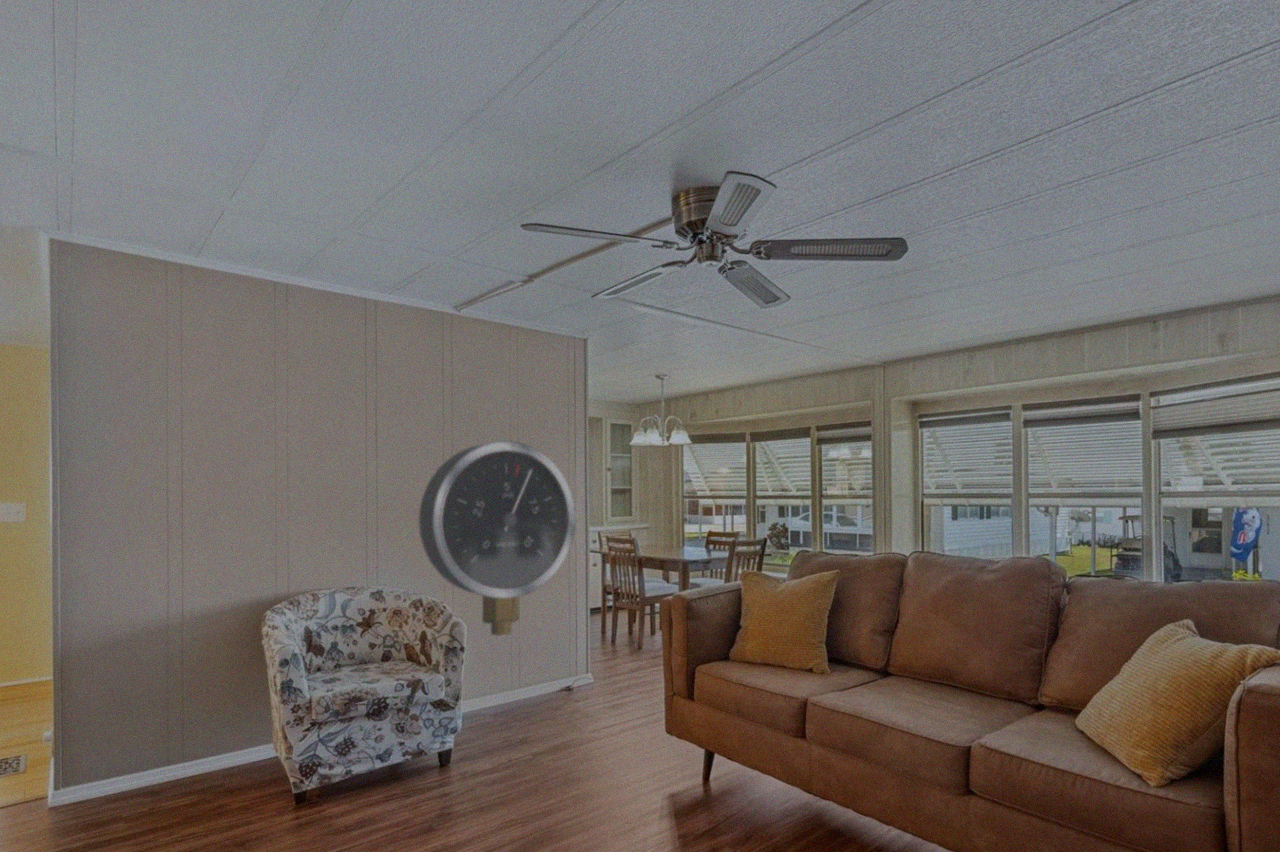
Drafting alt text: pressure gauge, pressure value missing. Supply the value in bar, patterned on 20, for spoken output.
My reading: 6
